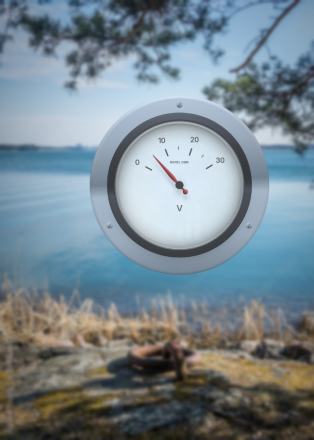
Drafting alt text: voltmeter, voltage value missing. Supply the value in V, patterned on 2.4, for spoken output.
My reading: 5
